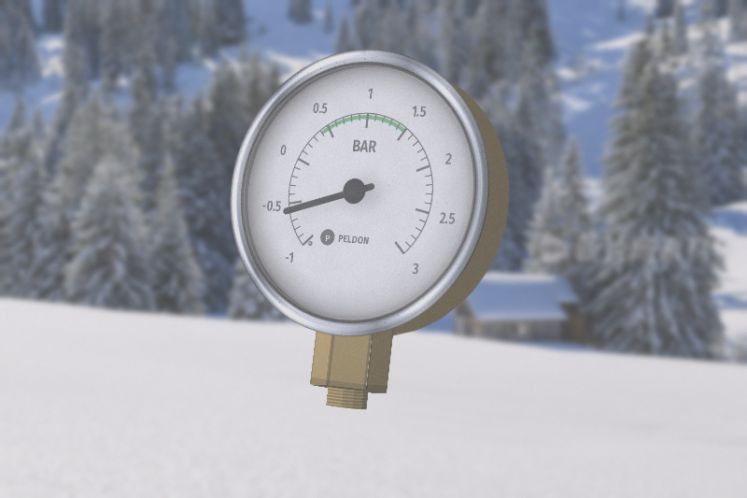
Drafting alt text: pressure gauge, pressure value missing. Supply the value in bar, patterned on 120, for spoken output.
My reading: -0.6
